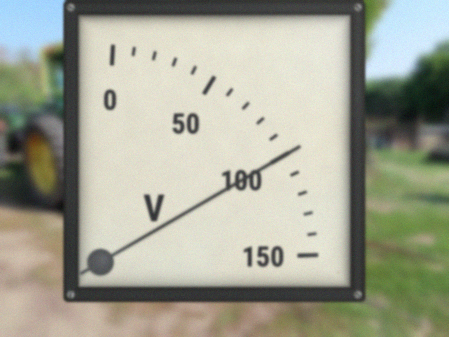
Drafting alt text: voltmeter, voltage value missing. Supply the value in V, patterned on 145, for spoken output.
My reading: 100
